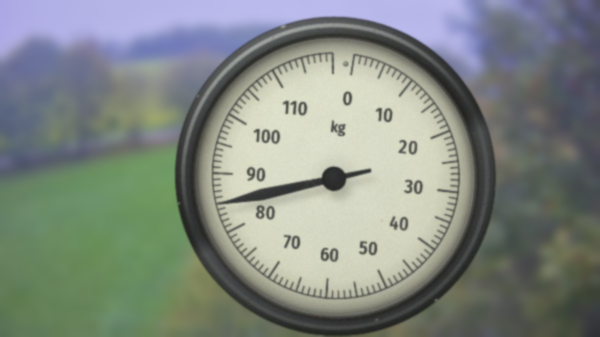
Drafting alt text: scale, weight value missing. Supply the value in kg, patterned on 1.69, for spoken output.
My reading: 85
